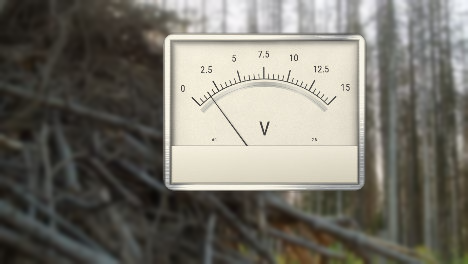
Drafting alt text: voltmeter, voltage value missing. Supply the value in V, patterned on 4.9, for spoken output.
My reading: 1.5
